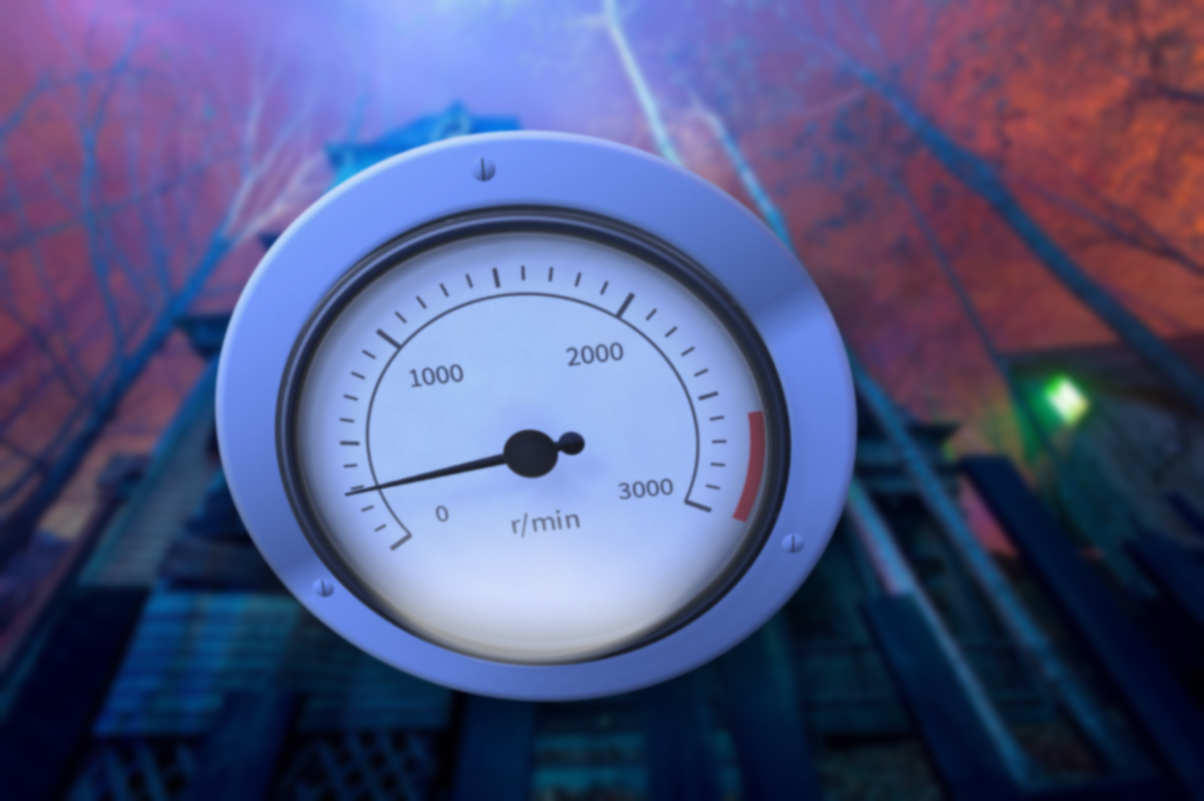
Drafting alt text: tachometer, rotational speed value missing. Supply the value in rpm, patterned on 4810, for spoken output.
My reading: 300
